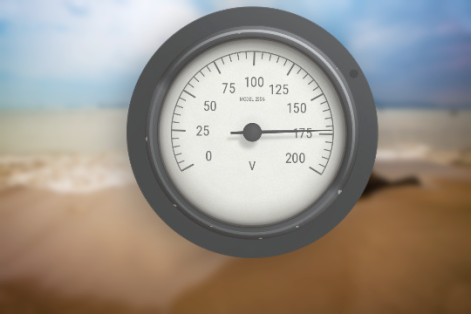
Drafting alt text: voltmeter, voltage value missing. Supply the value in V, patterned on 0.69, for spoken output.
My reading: 172.5
